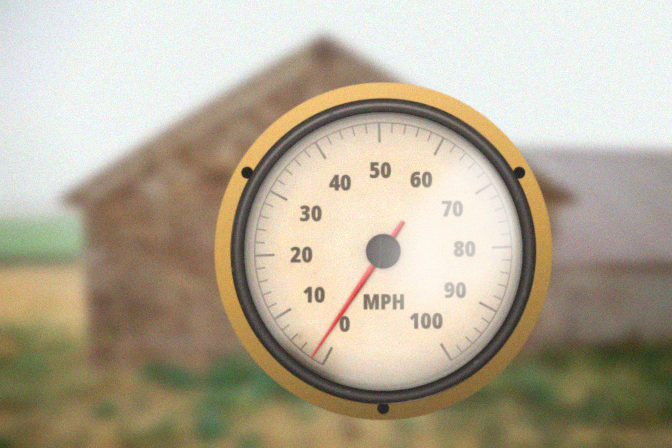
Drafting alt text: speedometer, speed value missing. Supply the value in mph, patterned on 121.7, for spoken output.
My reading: 2
